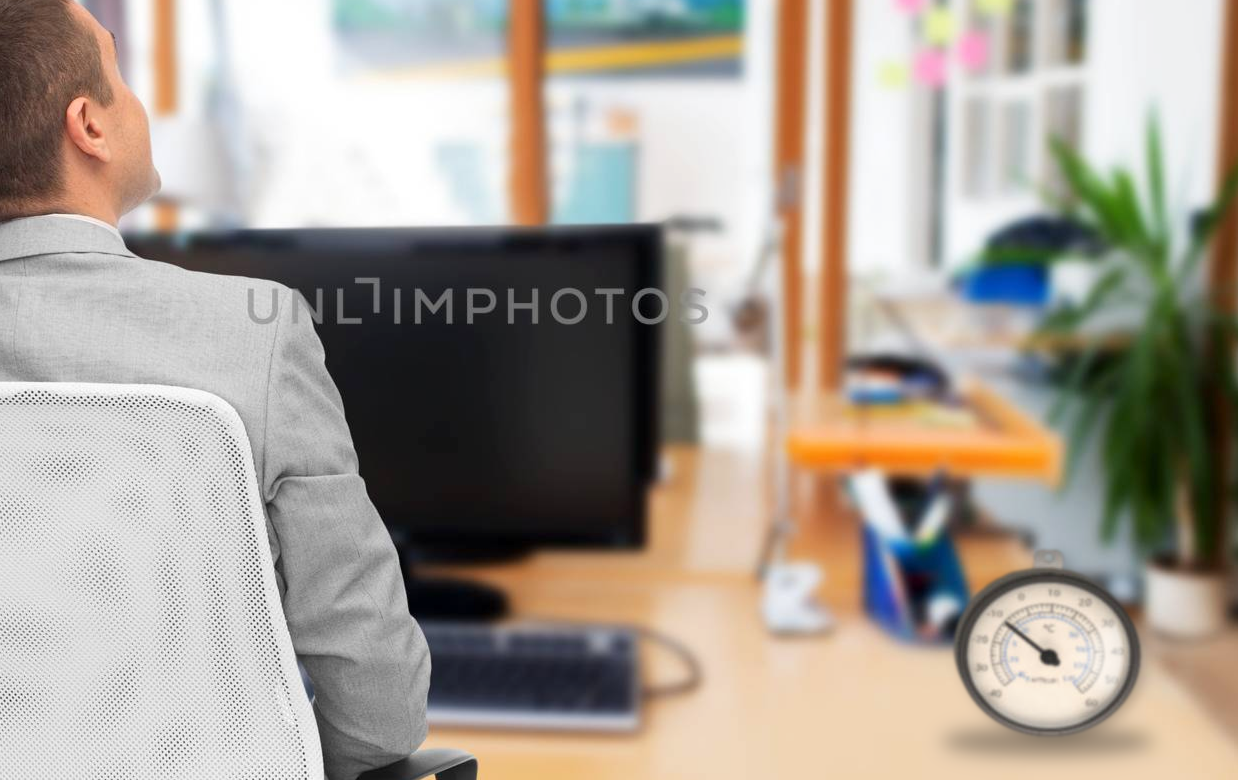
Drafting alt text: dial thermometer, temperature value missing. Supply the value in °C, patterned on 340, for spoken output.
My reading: -10
